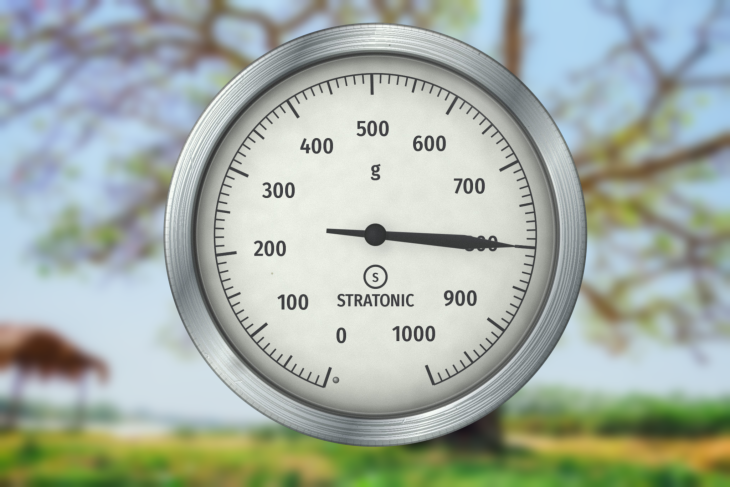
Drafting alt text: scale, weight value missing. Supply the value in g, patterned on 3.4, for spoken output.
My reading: 800
